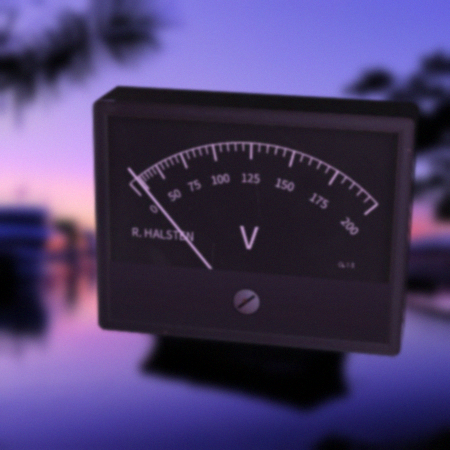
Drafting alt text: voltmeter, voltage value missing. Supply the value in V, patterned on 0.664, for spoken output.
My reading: 25
